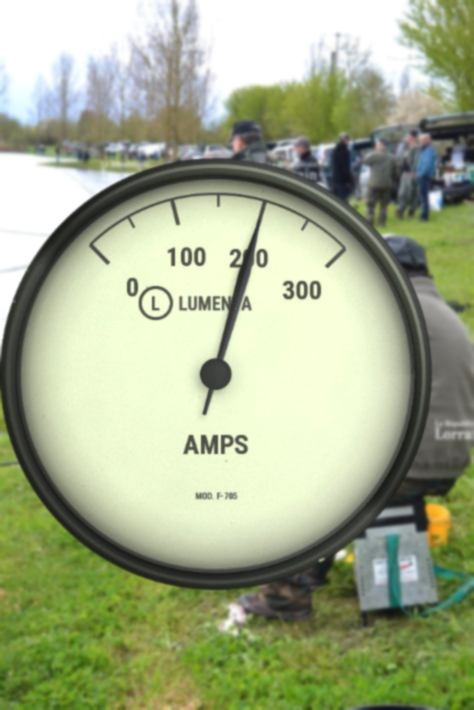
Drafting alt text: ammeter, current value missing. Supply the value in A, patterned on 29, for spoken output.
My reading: 200
